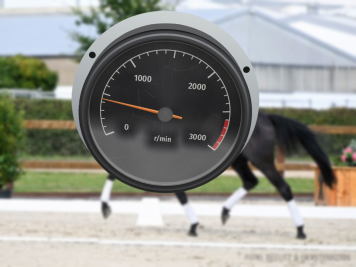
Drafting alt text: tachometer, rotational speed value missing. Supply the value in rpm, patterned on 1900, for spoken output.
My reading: 450
